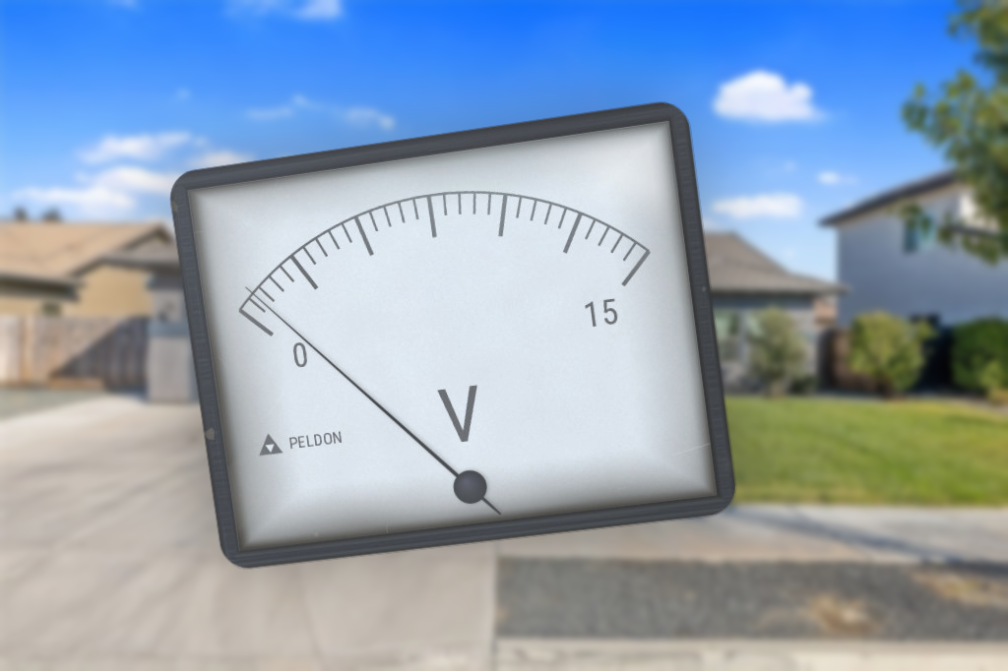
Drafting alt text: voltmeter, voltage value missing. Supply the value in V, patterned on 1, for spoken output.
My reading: 0.75
